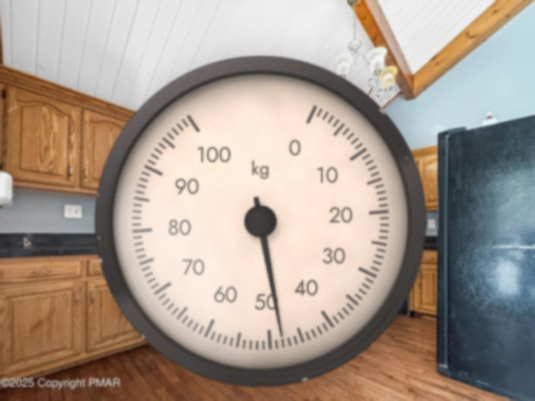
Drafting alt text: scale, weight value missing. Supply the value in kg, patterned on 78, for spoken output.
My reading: 48
